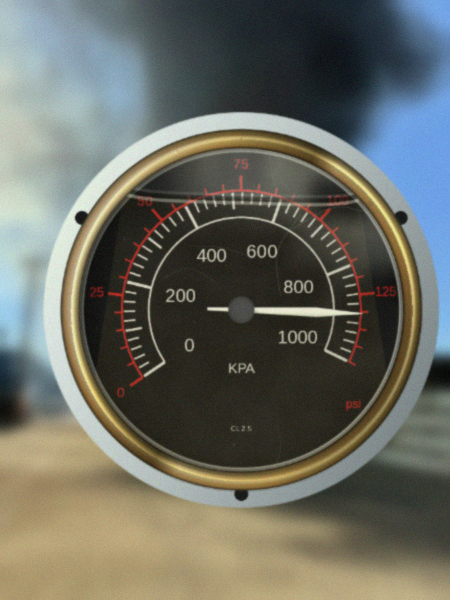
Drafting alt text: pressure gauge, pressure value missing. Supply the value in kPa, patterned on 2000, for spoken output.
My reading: 900
